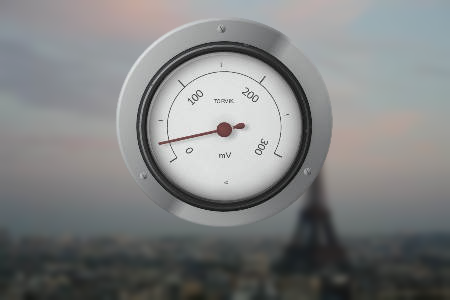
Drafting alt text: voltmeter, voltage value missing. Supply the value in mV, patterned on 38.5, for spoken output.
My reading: 25
